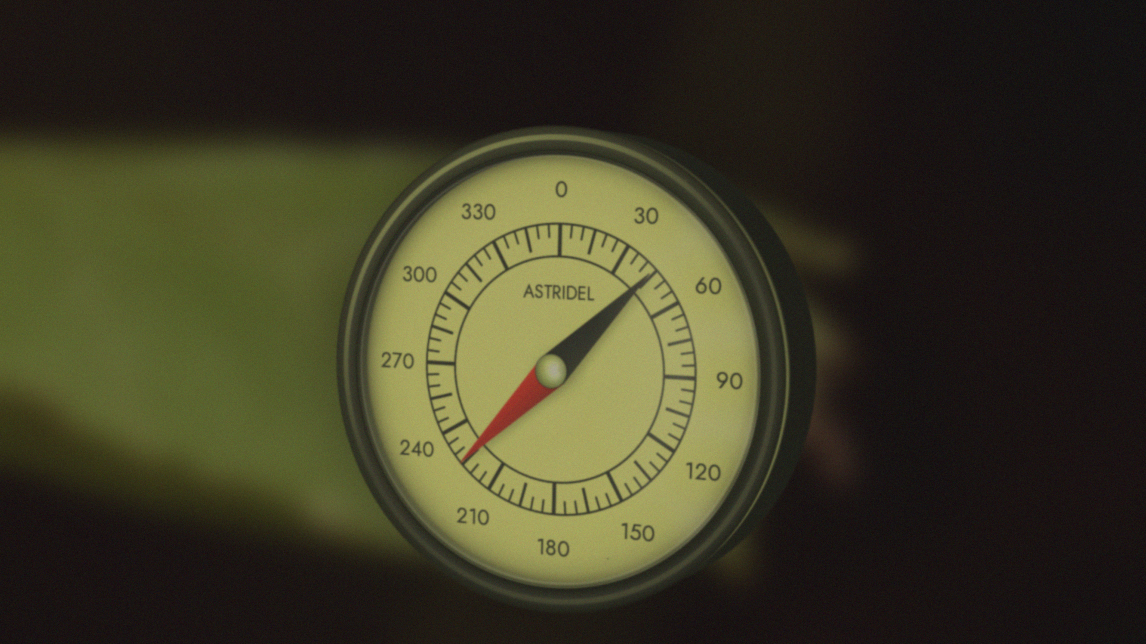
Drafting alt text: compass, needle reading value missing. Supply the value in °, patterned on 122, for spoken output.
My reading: 225
